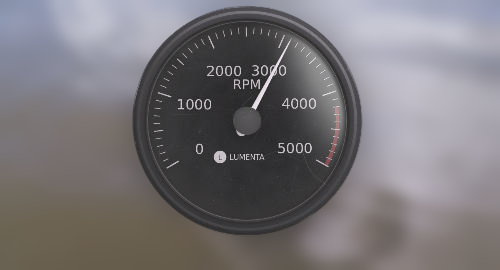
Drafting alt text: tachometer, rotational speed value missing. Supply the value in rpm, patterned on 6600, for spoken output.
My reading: 3100
